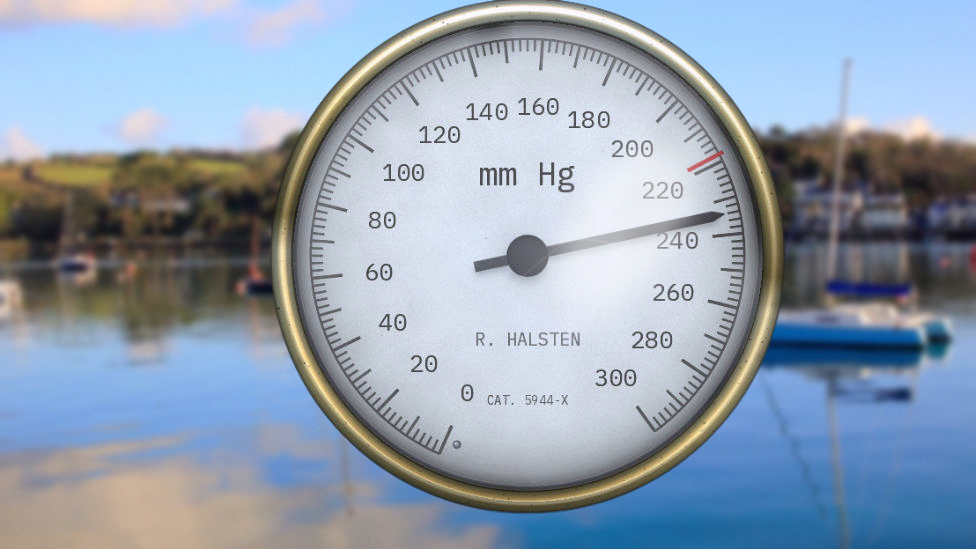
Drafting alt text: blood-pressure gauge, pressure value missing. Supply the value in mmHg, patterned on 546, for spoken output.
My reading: 234
